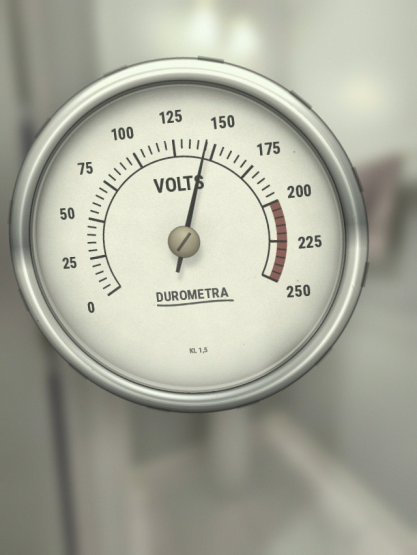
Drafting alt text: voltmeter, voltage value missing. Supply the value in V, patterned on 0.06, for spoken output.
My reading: 145
